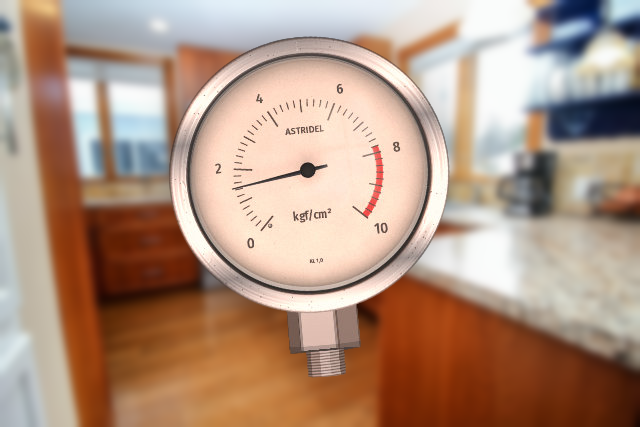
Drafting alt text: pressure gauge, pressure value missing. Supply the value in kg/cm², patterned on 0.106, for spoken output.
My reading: 1.4
